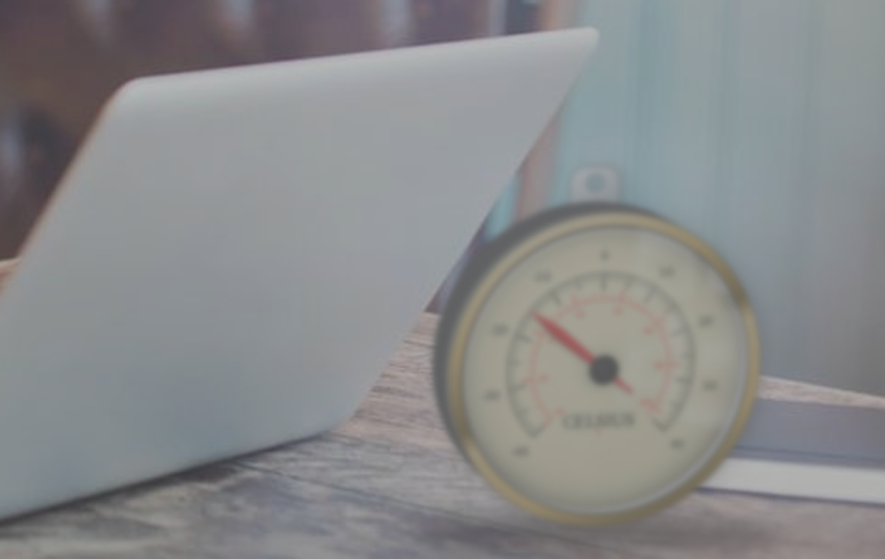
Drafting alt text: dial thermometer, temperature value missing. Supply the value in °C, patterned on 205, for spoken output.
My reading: -15
